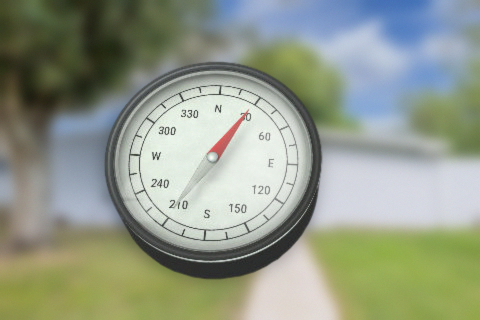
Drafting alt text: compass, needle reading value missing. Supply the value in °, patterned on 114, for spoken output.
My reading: 30
